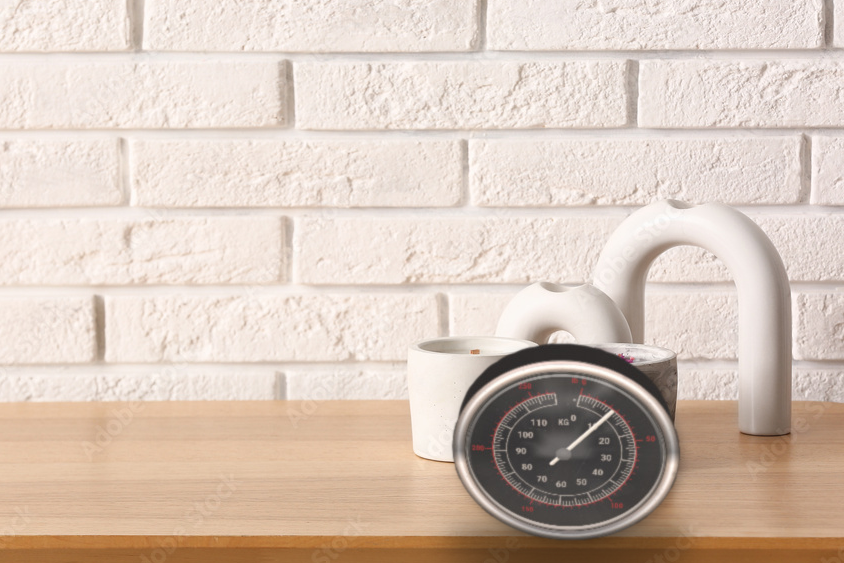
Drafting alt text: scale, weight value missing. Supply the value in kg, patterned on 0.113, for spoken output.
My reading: 10
